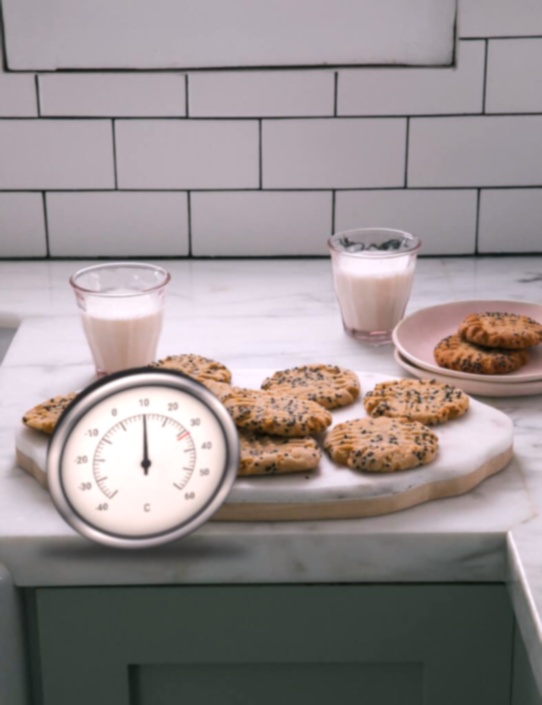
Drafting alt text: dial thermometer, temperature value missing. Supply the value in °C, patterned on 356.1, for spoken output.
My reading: 10
